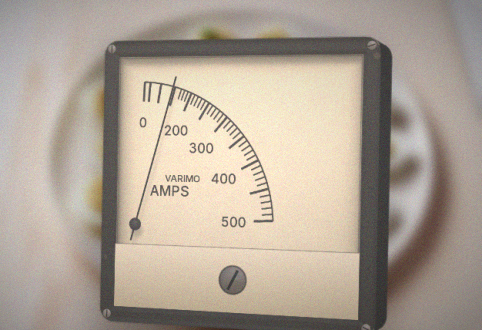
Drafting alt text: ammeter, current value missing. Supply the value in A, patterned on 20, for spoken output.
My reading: 150
